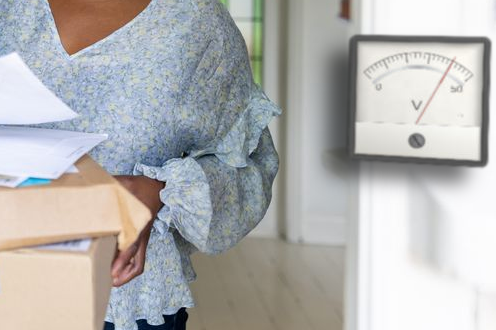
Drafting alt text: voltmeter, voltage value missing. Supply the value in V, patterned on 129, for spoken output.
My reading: 40
